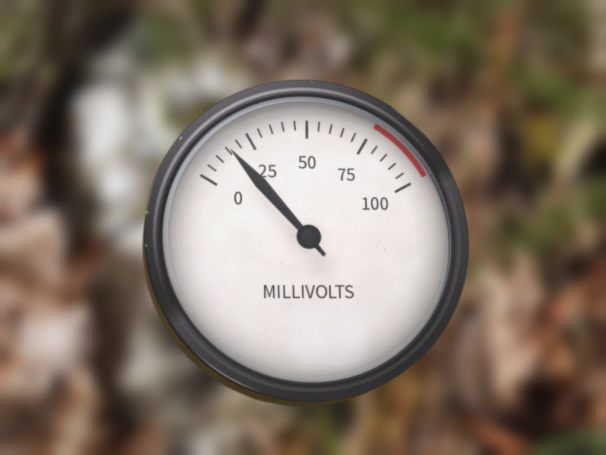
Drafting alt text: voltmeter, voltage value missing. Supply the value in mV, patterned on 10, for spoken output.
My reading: 15
